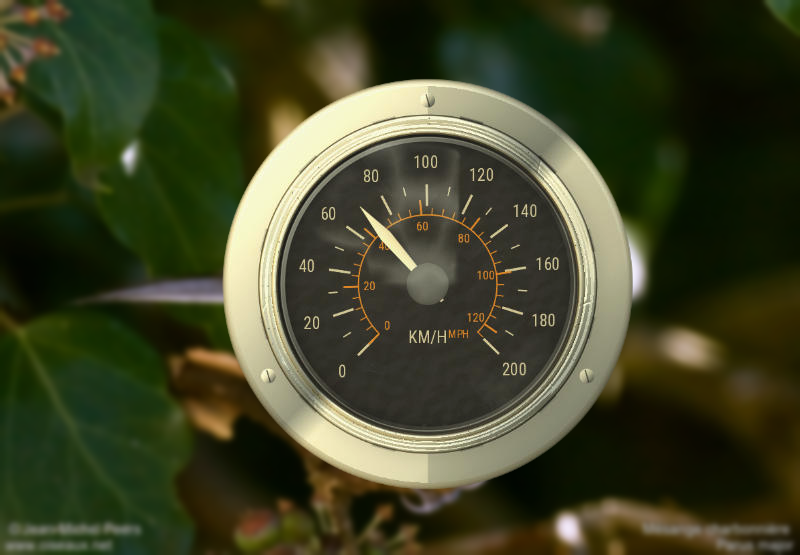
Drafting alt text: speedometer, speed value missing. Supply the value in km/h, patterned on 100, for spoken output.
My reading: 70
